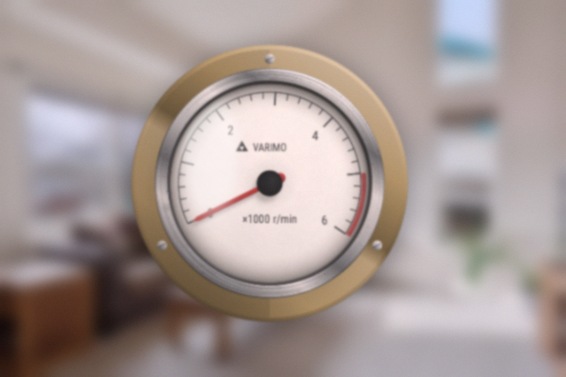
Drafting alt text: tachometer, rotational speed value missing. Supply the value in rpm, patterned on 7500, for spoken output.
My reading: 0
